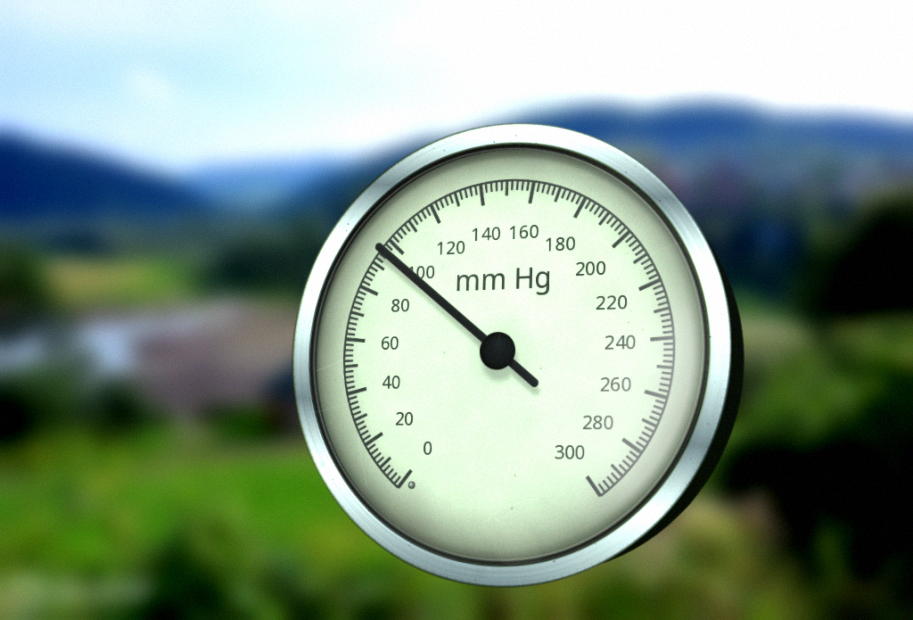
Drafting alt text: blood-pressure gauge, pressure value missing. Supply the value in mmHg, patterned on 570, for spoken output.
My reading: 96
